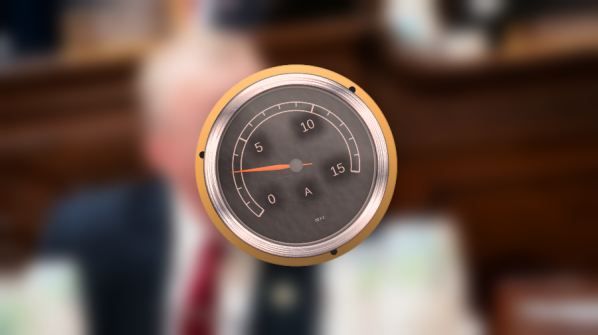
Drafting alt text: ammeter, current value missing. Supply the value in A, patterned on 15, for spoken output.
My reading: 3
